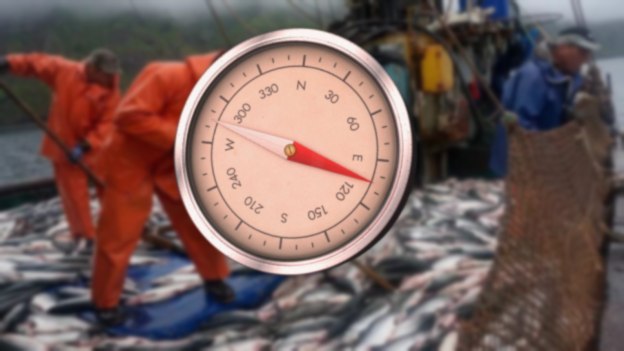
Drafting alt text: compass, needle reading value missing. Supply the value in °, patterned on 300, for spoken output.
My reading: 105
